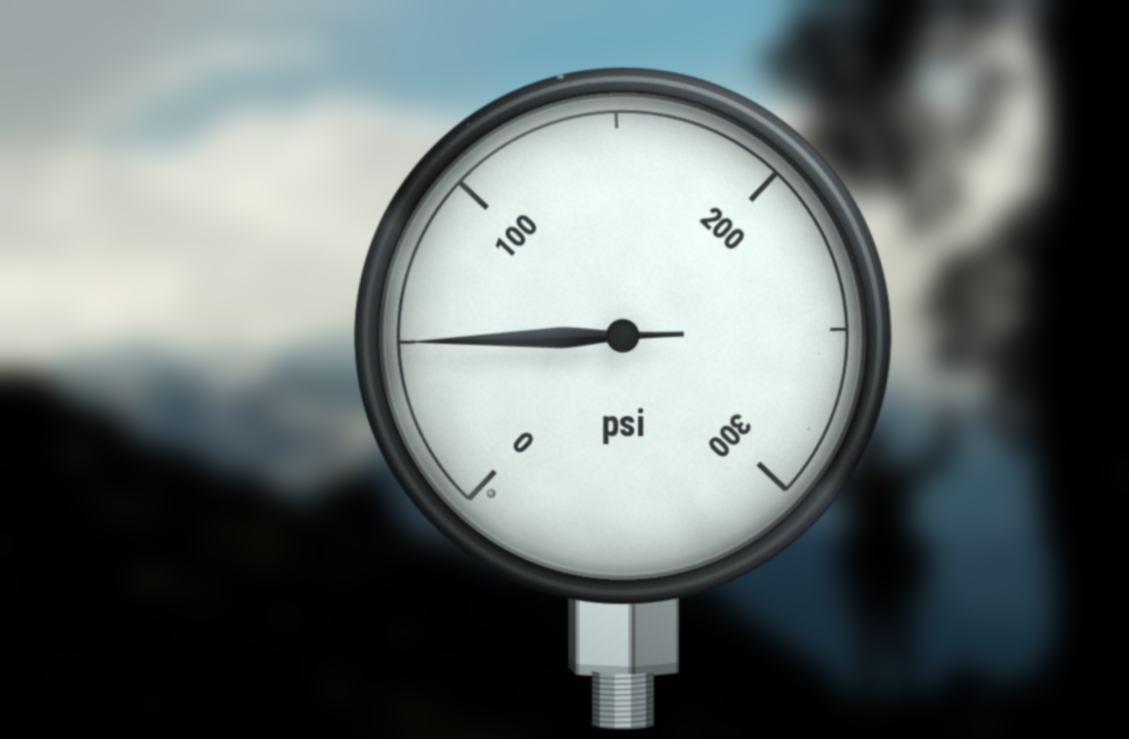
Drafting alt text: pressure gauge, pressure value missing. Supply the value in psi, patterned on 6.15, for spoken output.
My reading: 50
